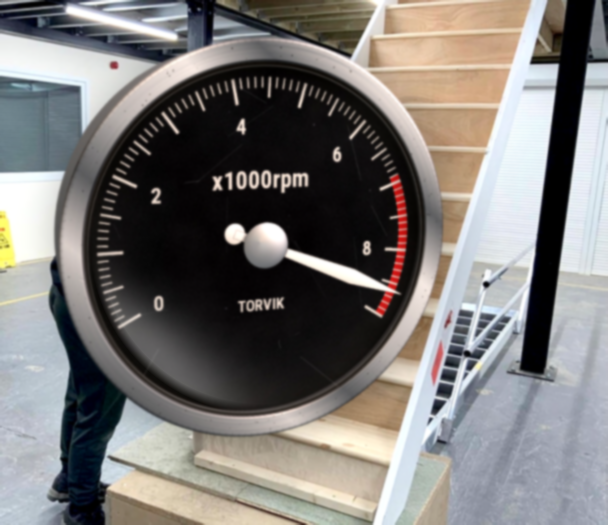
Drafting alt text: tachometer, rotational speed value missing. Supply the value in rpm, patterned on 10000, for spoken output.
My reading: 8600
